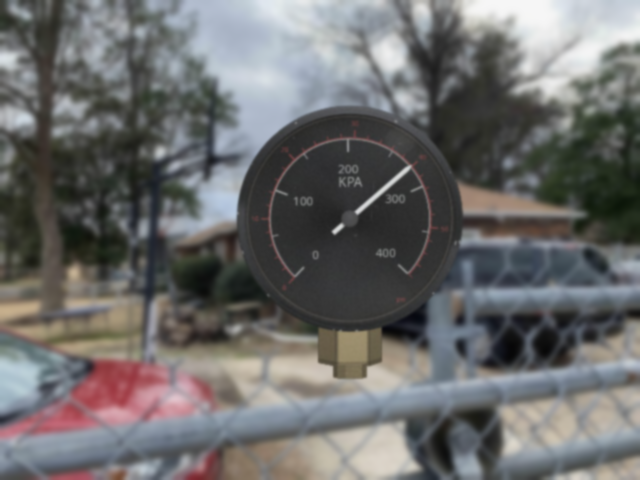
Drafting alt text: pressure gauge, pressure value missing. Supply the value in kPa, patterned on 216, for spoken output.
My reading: 275
